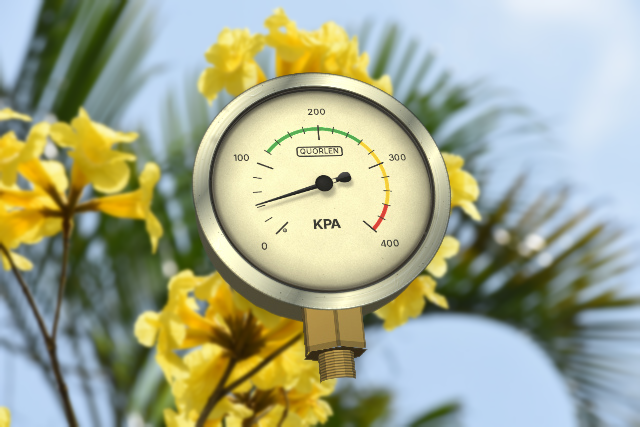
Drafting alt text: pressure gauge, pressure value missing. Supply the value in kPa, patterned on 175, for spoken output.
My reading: 40
